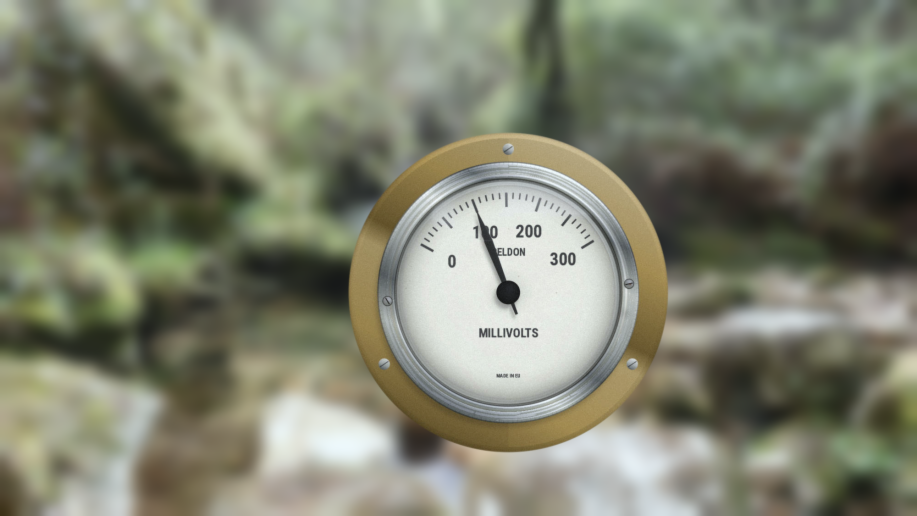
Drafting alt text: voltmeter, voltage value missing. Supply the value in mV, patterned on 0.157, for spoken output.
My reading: 100
